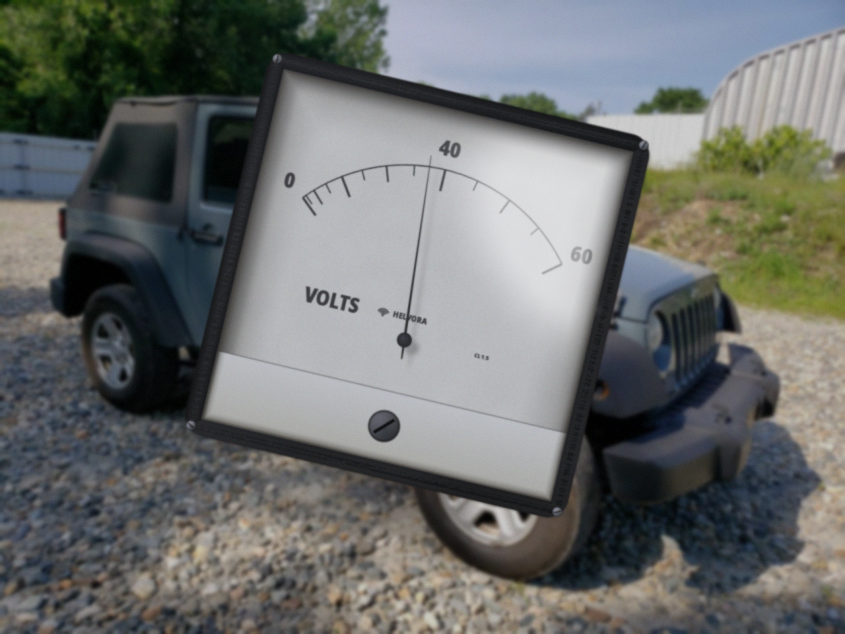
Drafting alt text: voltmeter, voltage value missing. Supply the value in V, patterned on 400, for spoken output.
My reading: 37.5
